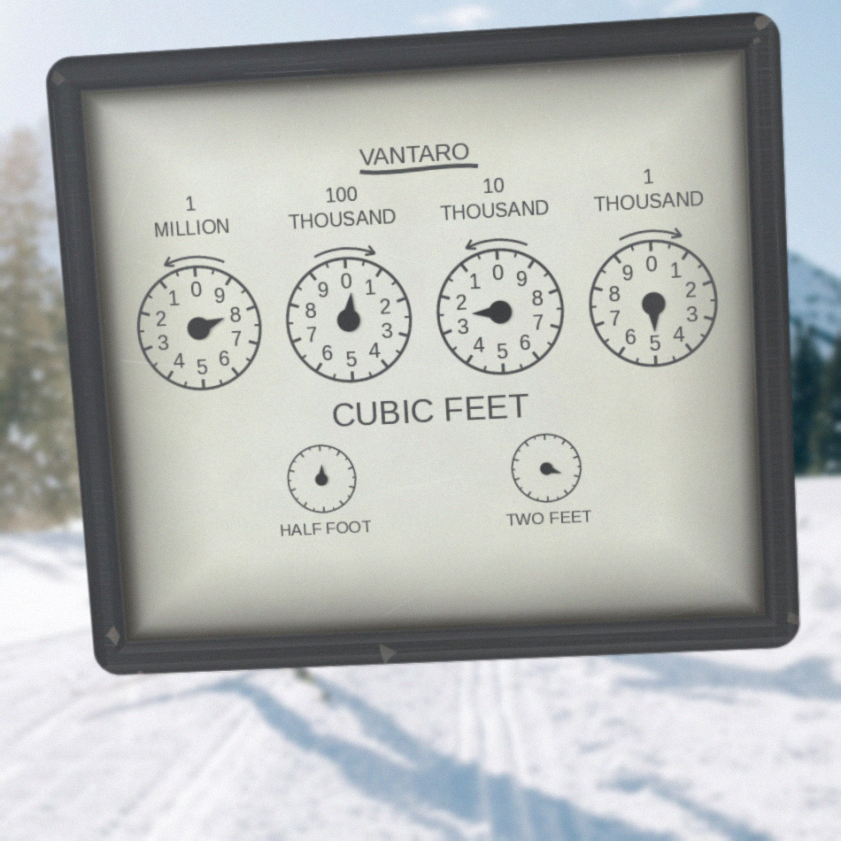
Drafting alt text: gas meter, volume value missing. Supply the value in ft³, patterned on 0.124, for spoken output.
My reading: 802500
